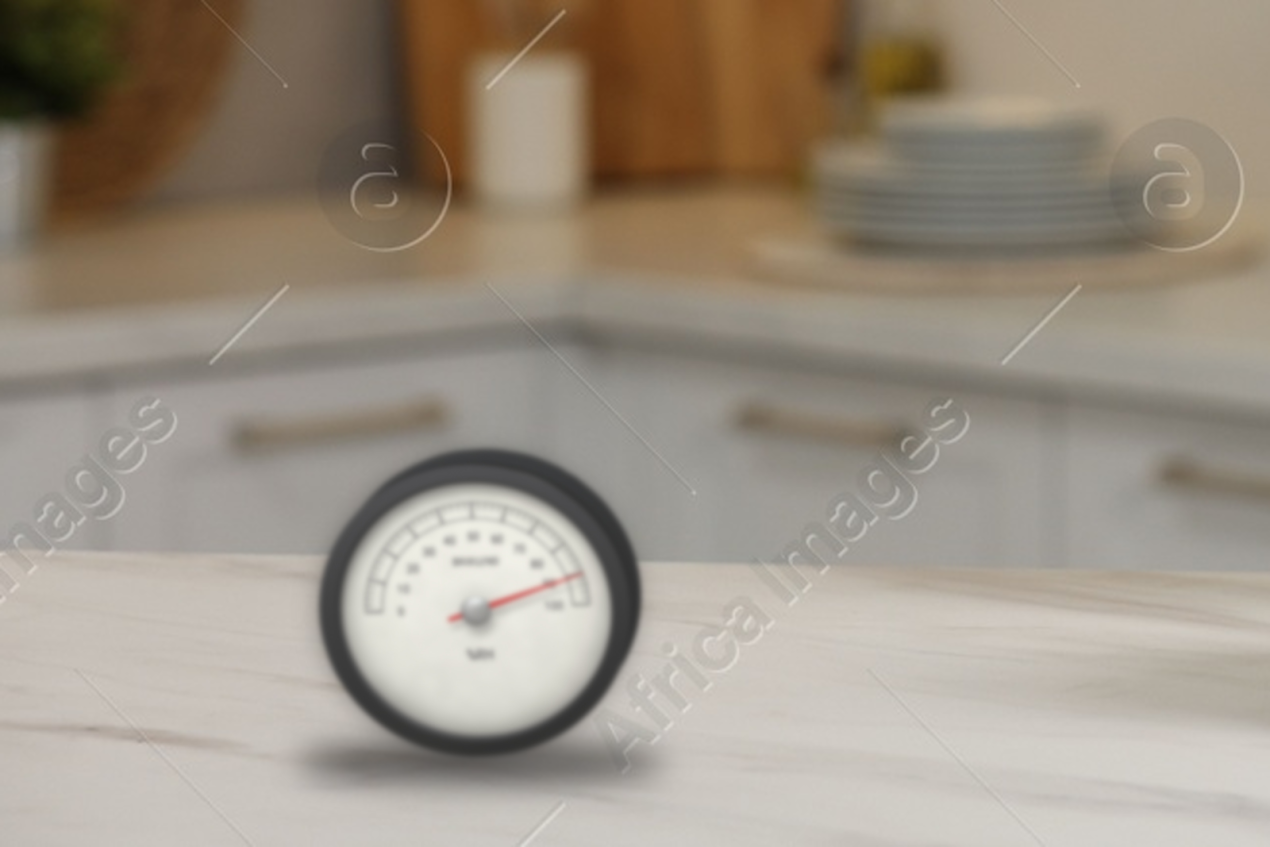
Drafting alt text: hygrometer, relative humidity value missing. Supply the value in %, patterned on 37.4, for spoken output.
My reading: 90
